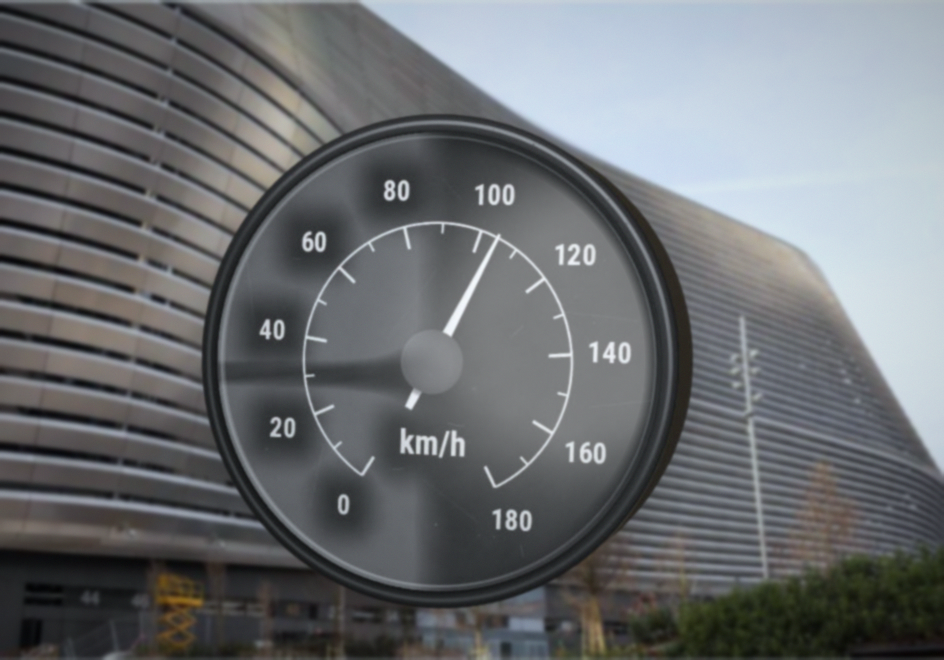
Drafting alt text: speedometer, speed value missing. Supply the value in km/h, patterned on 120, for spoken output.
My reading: 105
